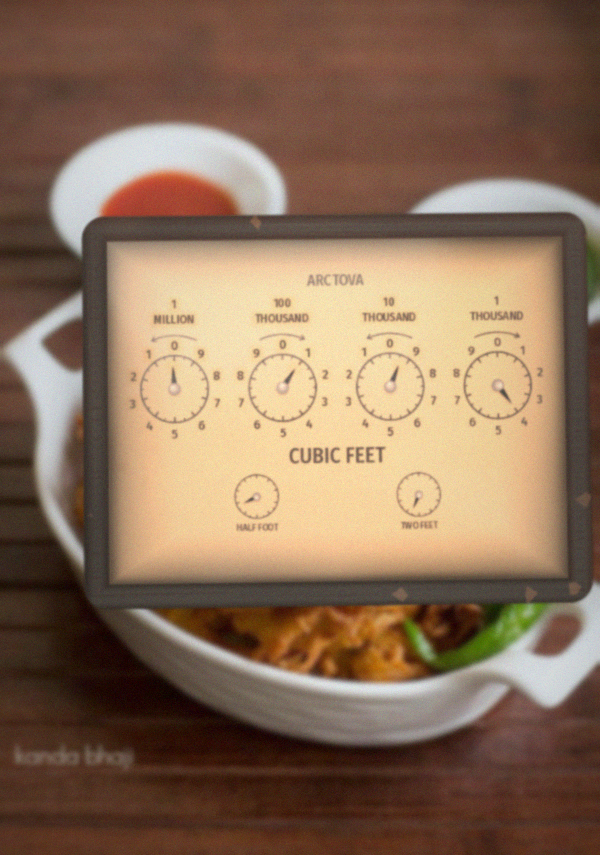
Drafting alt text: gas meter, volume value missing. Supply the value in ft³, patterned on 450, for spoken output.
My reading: 9400
